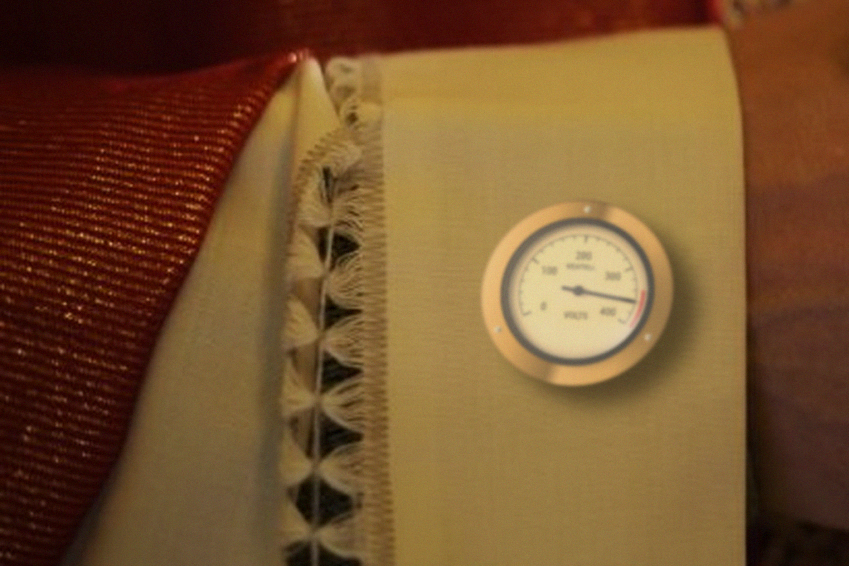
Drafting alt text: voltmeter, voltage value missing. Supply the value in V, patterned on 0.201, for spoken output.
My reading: 360
